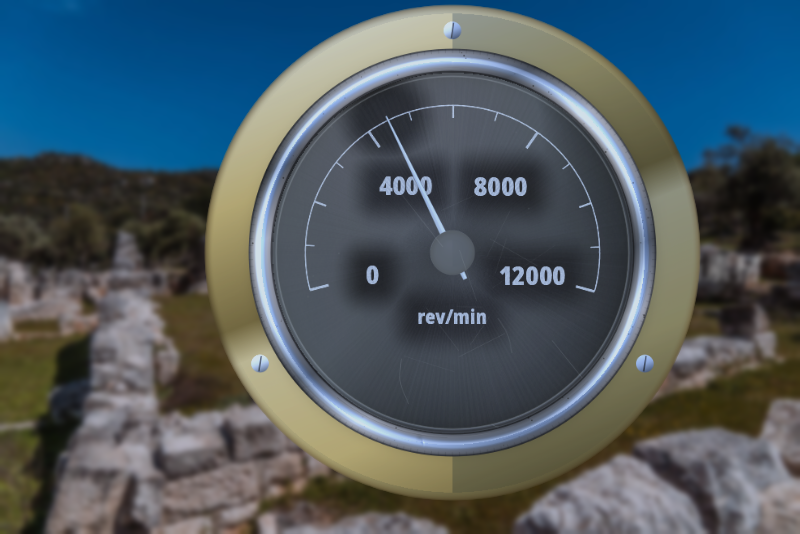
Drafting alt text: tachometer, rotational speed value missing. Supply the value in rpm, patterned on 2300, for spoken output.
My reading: 4500
